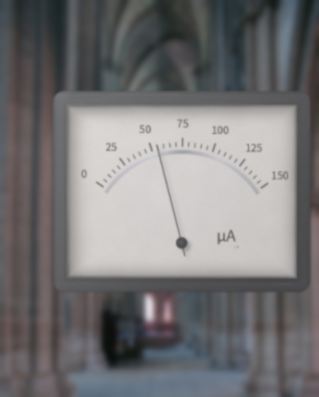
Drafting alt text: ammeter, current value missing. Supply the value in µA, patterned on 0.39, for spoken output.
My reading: 55
